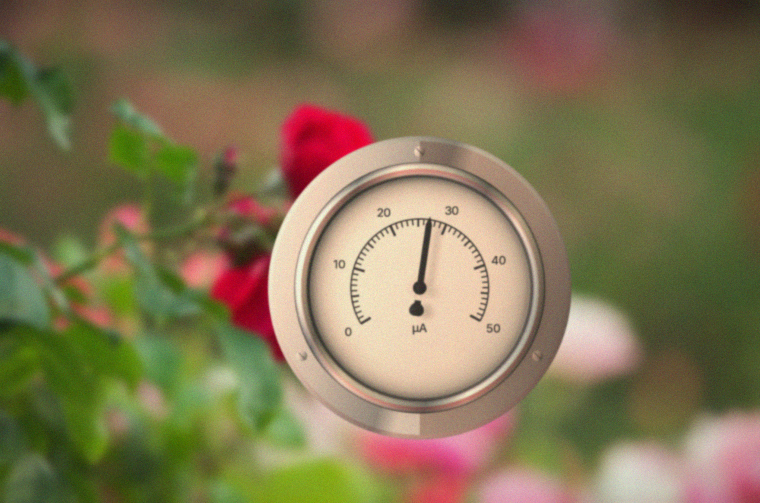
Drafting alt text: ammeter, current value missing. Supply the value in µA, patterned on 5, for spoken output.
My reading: 27
